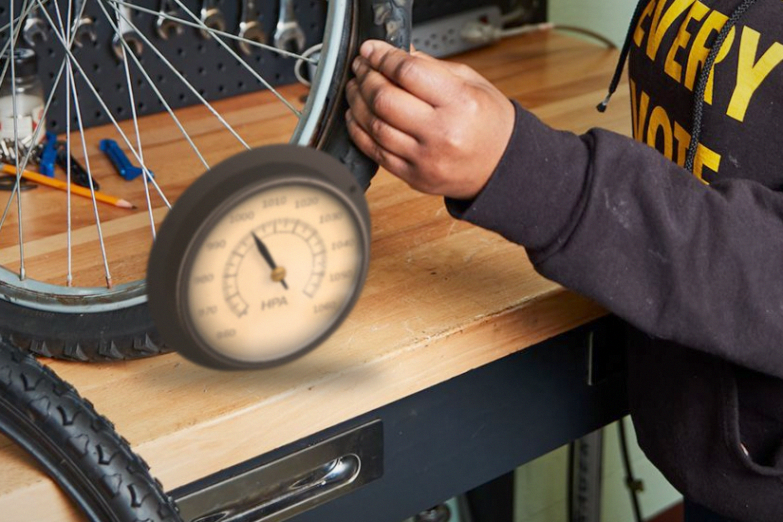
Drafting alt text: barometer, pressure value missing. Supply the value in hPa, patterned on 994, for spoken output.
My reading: 1000
